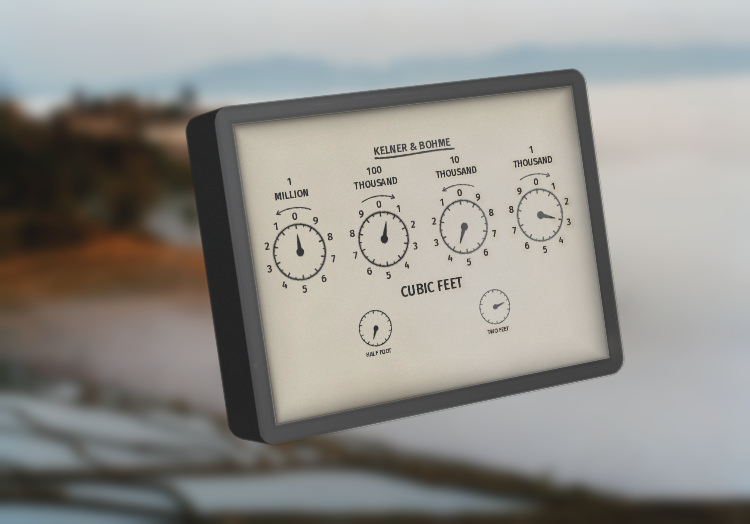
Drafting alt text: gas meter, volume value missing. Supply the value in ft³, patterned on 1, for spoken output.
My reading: 4300
